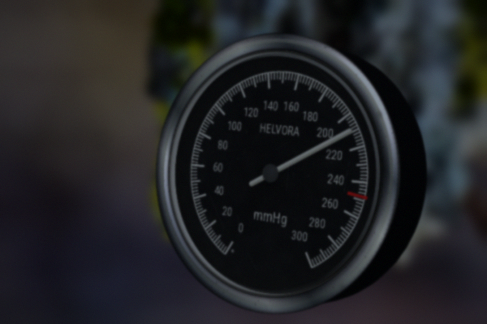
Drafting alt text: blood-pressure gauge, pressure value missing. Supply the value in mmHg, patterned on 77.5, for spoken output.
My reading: 210
